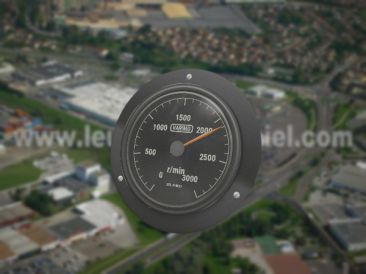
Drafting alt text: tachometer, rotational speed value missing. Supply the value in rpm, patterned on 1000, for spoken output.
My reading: 2100
